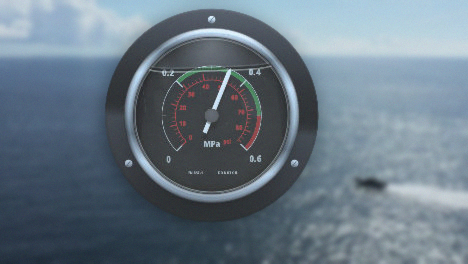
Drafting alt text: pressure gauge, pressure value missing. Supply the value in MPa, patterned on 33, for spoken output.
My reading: 0.35
